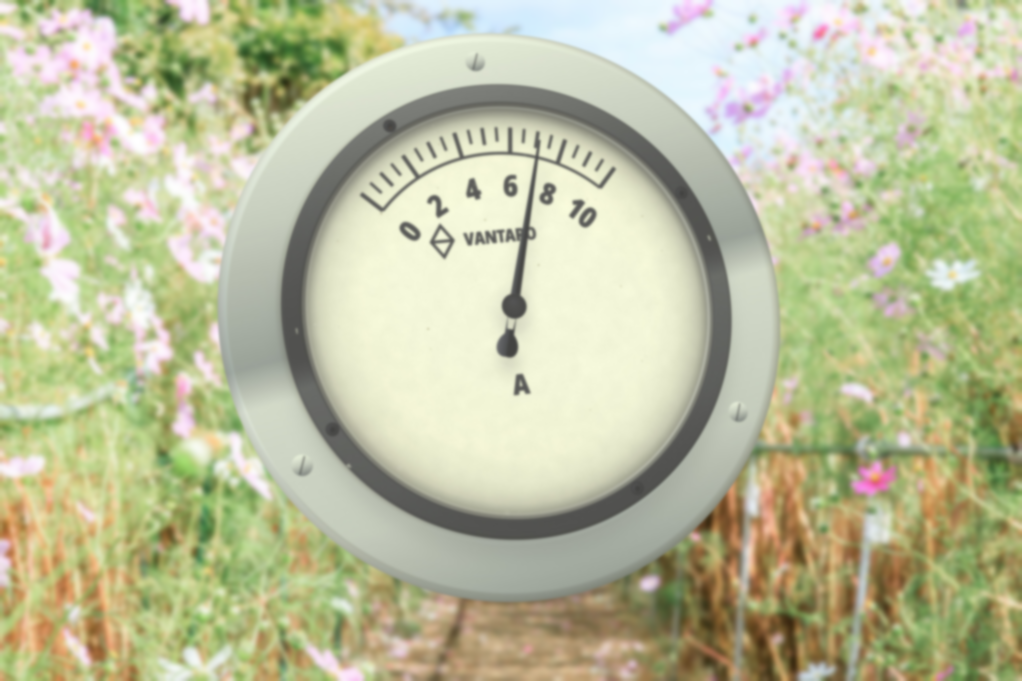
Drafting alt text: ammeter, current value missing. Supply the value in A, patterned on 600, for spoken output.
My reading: 7
